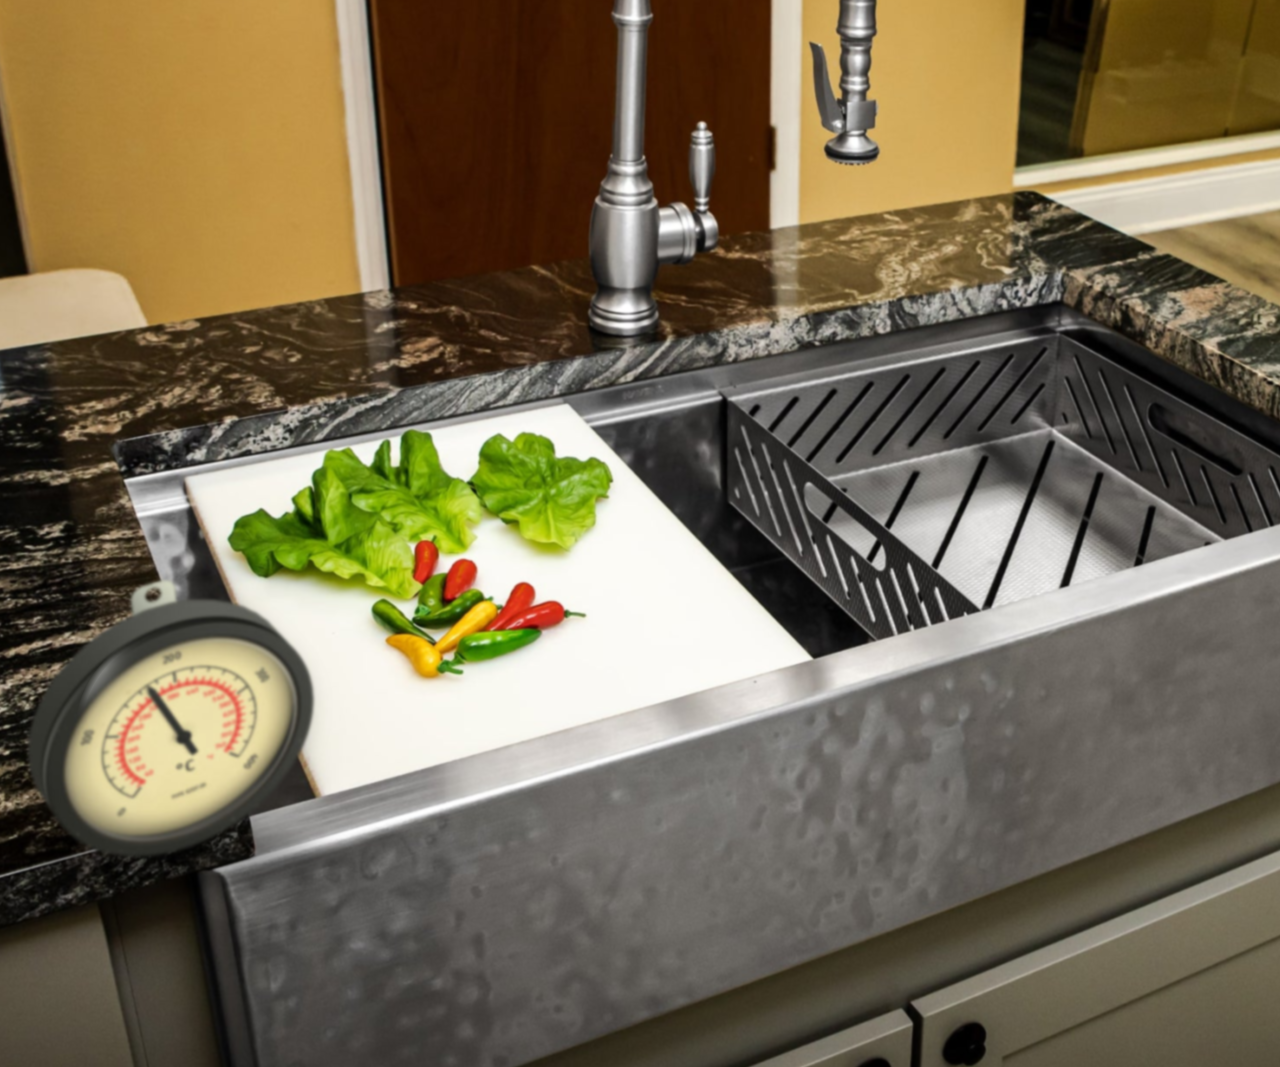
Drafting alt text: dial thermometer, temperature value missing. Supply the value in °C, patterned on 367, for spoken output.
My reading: 170
